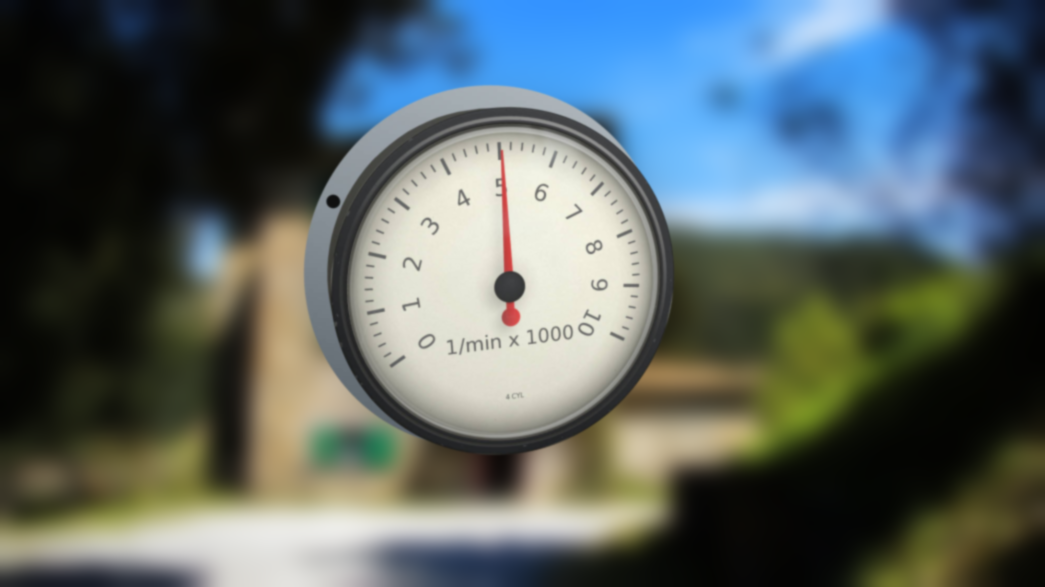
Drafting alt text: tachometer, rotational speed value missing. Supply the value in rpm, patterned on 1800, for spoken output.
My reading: 5000
